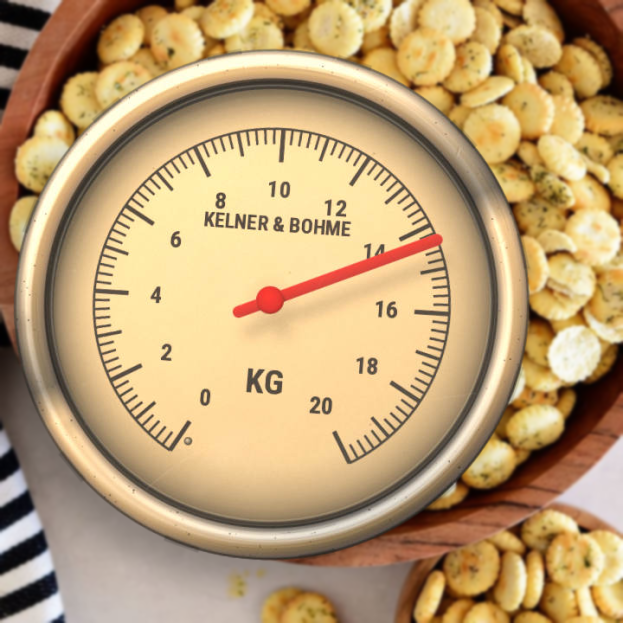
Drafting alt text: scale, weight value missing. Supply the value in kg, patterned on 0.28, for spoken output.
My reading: 14.4
